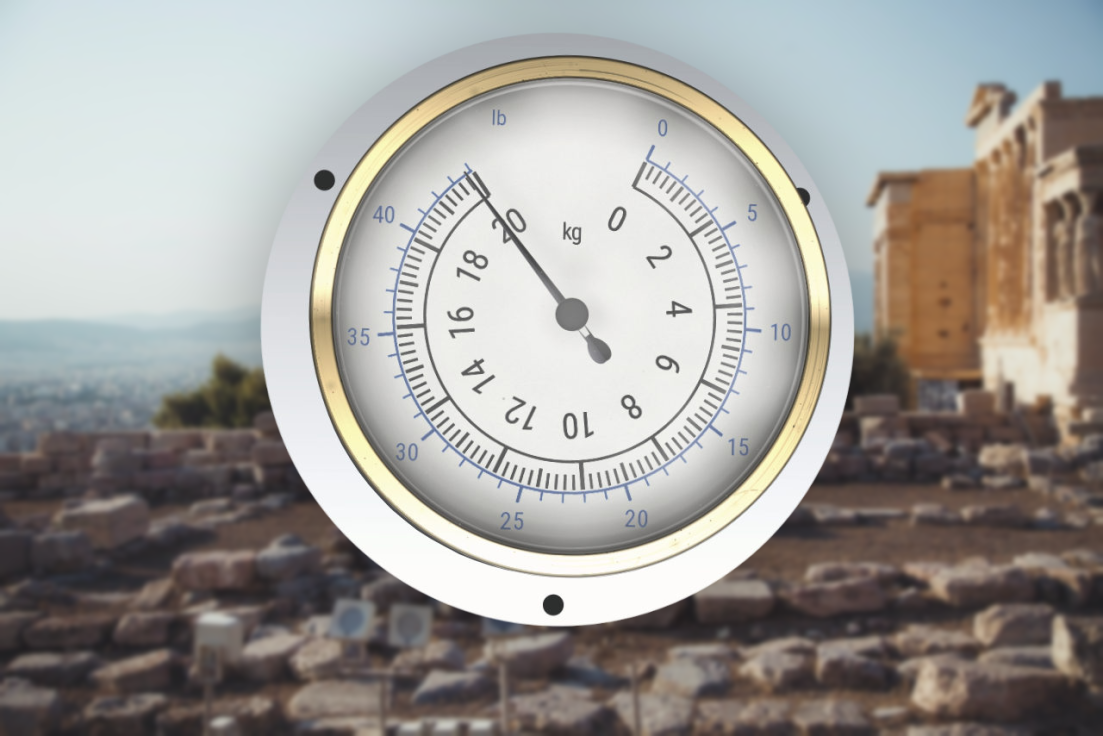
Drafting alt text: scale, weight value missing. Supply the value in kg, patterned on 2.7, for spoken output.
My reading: 19.8
